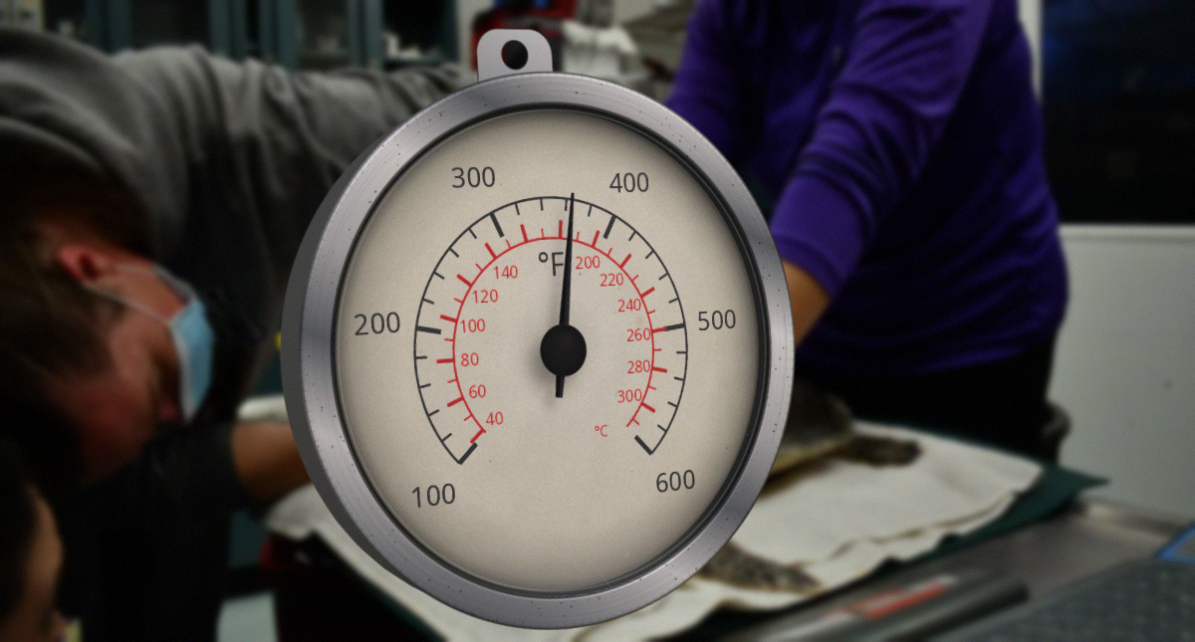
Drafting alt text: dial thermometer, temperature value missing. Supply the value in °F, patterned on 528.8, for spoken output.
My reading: 360
